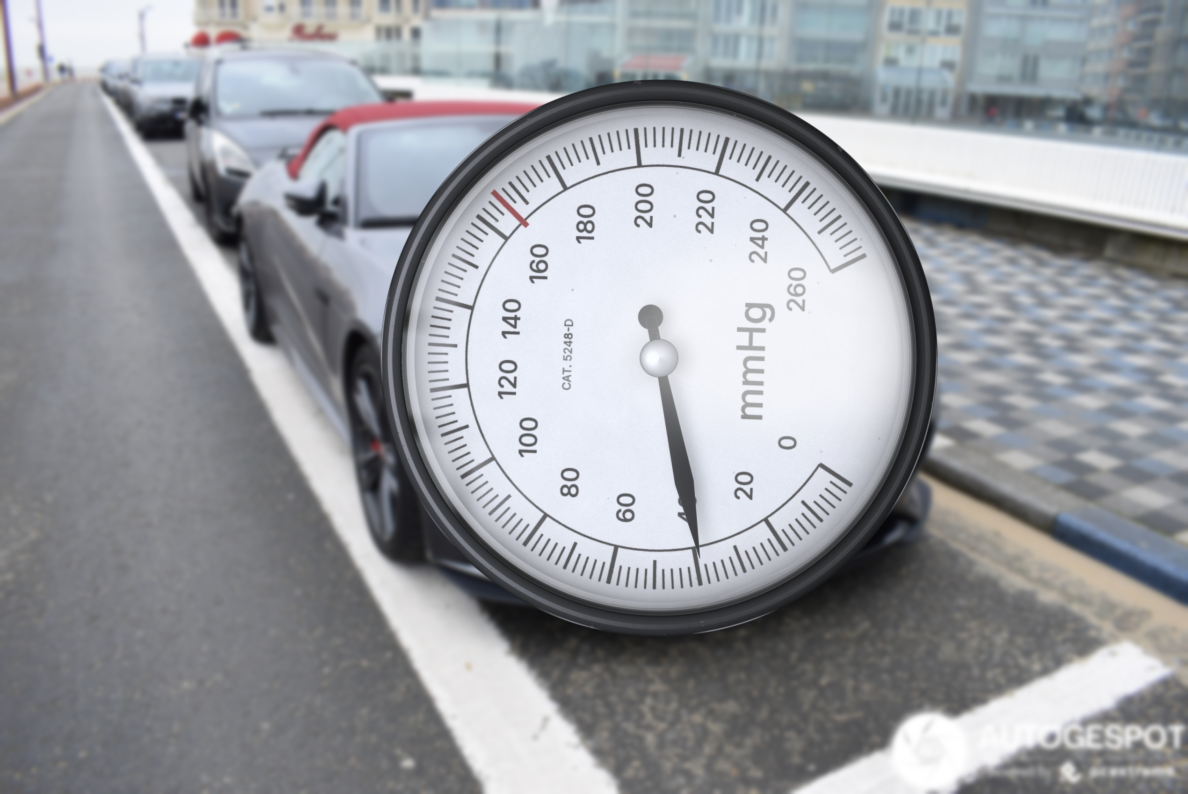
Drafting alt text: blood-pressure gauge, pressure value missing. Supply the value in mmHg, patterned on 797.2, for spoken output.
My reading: 39
